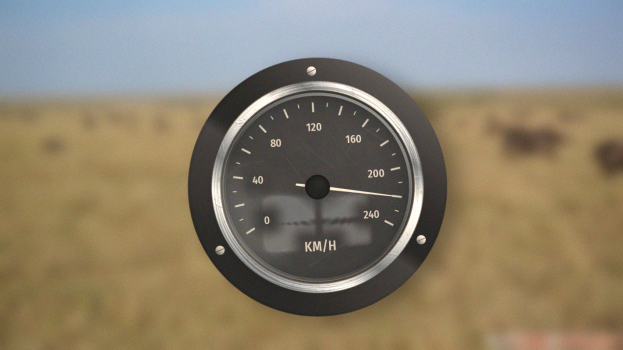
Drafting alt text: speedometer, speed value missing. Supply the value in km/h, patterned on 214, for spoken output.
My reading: 220
